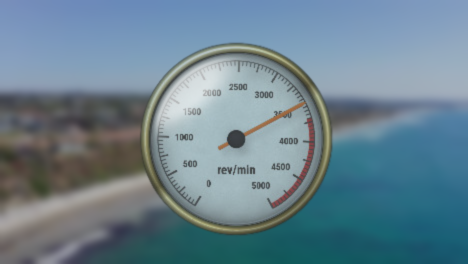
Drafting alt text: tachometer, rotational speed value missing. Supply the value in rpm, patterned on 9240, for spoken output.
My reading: 3500
